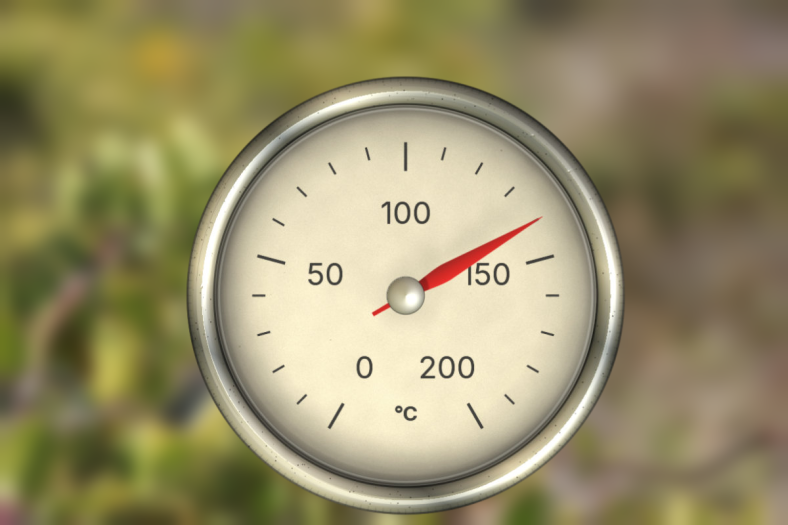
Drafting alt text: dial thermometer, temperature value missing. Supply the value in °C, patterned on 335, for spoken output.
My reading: 140
